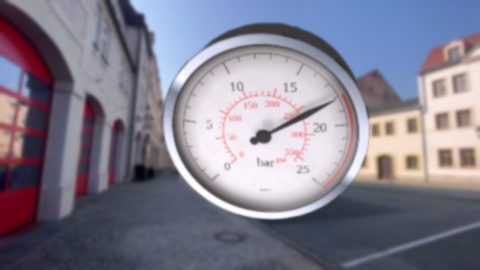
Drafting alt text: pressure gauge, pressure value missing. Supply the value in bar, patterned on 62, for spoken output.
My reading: 18
